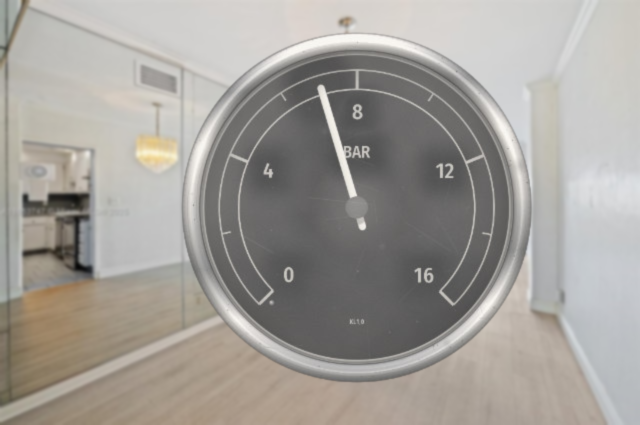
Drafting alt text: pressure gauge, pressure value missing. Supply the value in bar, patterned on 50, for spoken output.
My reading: 7
